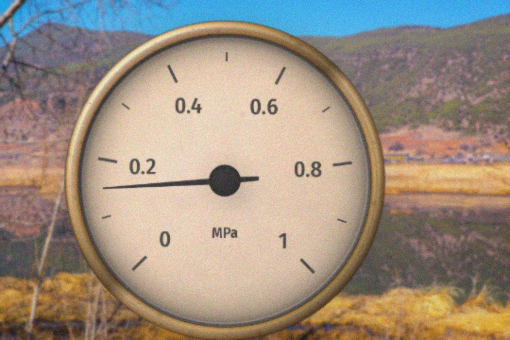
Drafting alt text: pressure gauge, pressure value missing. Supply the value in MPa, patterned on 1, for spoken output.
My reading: 0.15
